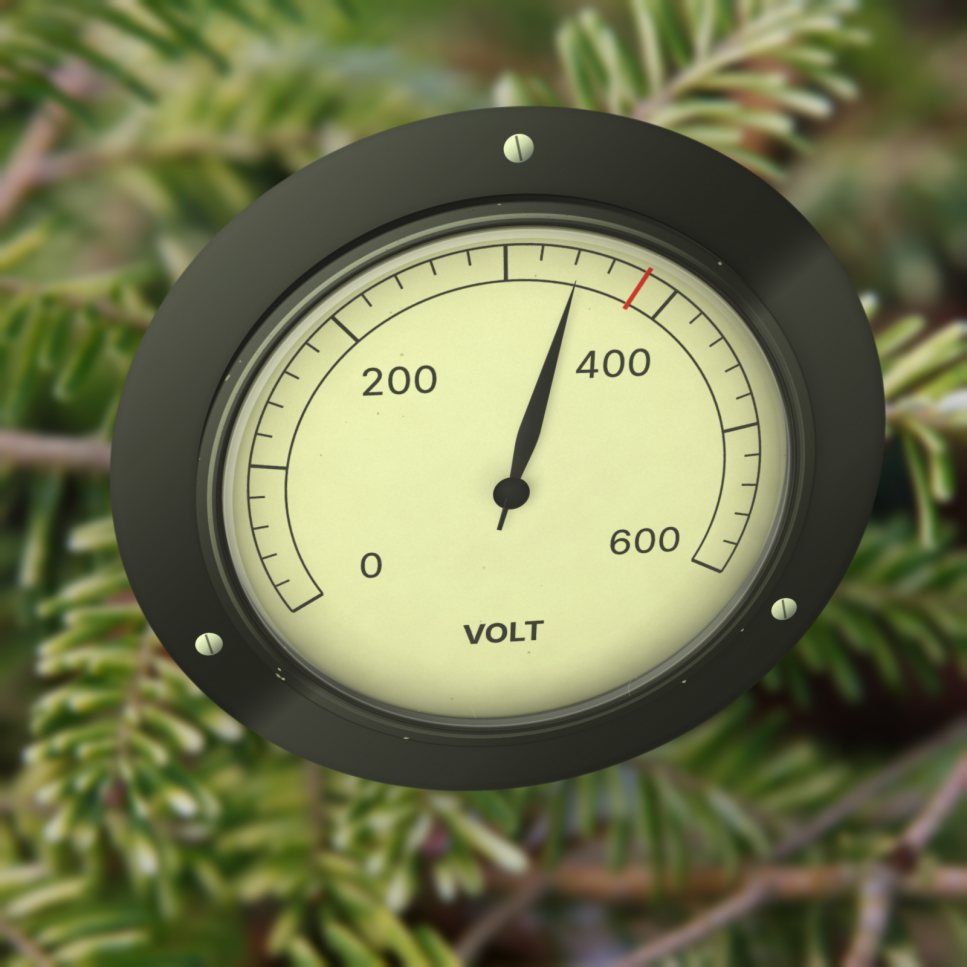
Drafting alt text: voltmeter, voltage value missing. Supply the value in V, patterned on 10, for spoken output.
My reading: 340
